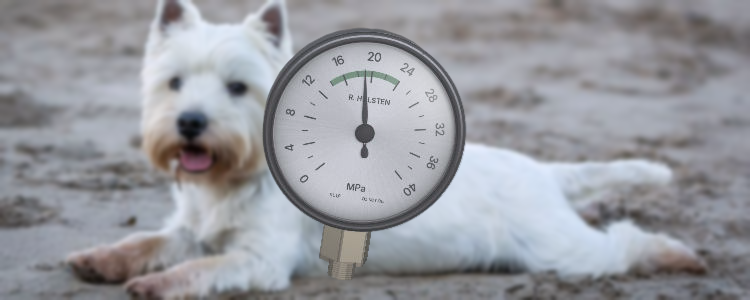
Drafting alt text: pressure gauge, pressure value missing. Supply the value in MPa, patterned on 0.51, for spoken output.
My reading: 19
